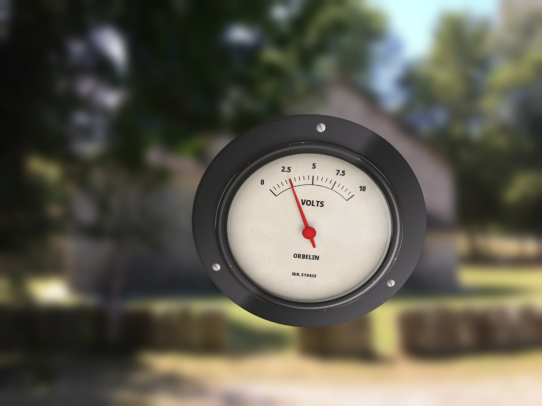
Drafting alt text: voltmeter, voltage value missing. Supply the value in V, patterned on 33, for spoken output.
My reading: 2.5
